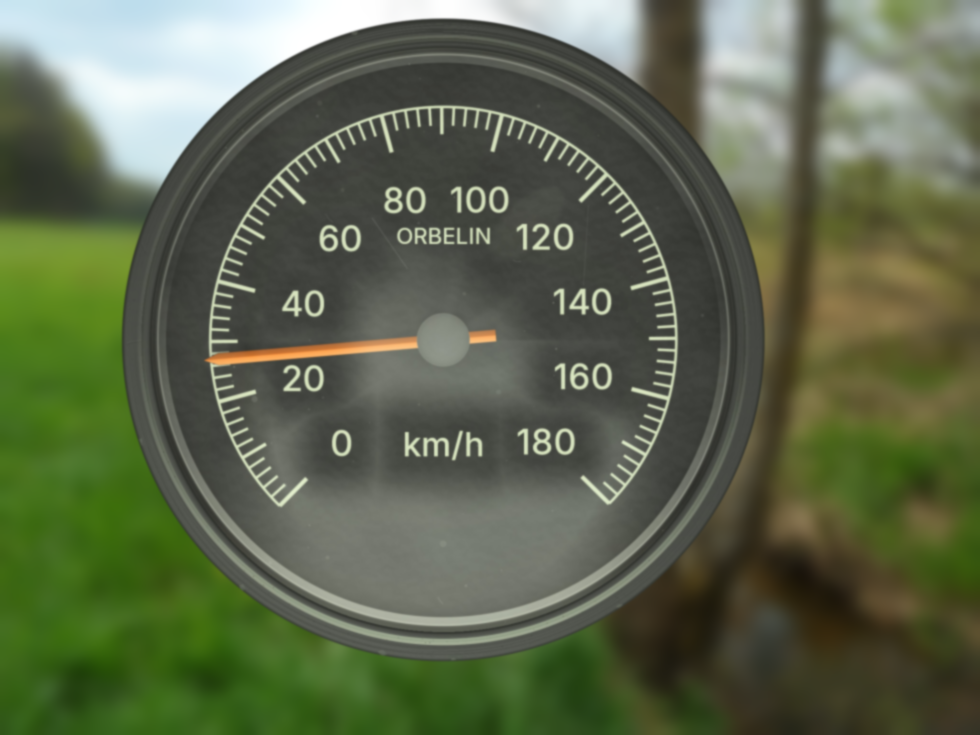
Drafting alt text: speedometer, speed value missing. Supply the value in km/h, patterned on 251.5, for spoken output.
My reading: 27
